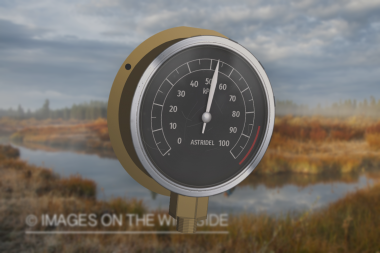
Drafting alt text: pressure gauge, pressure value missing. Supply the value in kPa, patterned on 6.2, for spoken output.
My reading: 52.5
